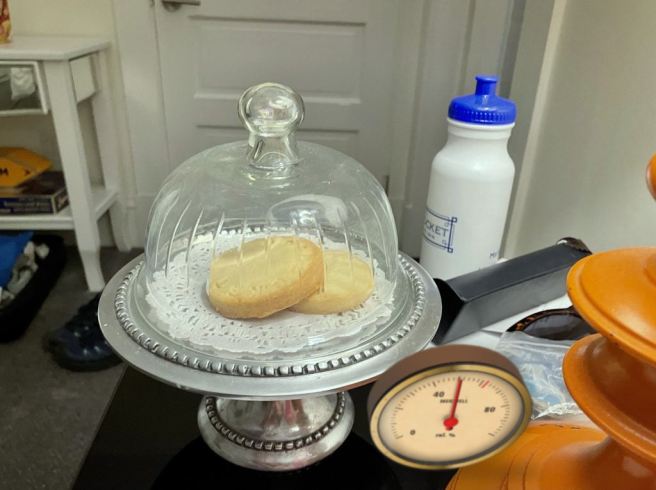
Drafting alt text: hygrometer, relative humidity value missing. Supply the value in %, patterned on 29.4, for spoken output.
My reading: 50
